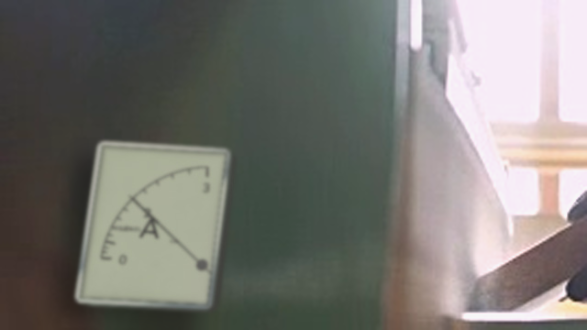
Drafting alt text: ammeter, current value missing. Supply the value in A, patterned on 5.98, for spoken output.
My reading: 2
